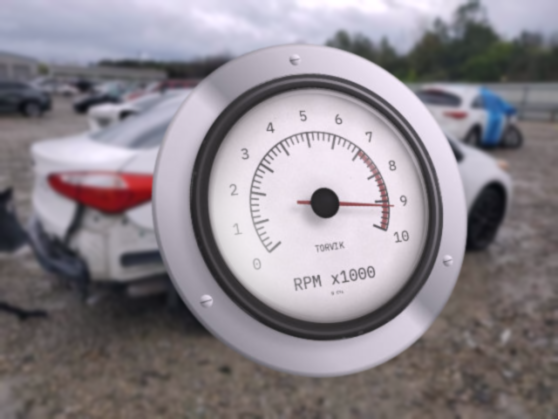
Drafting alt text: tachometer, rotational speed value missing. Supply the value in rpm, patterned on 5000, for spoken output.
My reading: 9200
